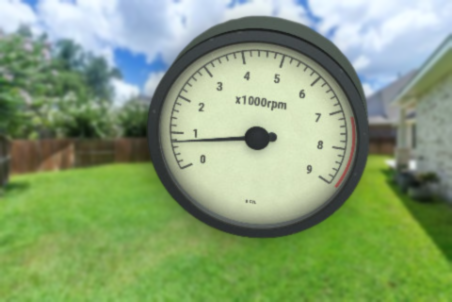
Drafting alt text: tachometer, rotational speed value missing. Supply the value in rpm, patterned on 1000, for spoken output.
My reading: 800
